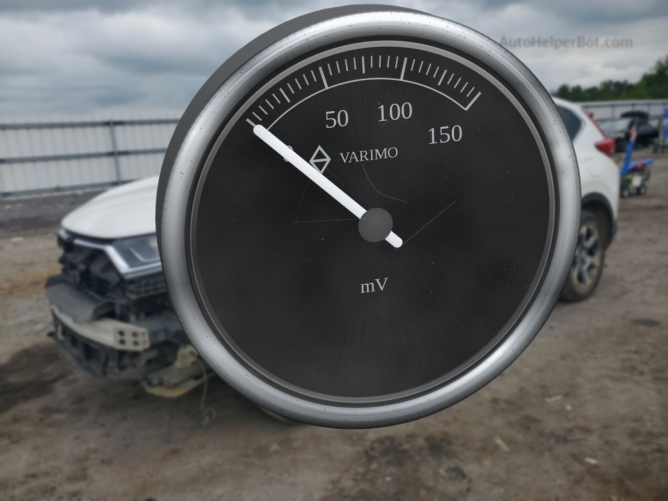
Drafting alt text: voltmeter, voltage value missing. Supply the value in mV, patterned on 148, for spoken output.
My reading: 0
